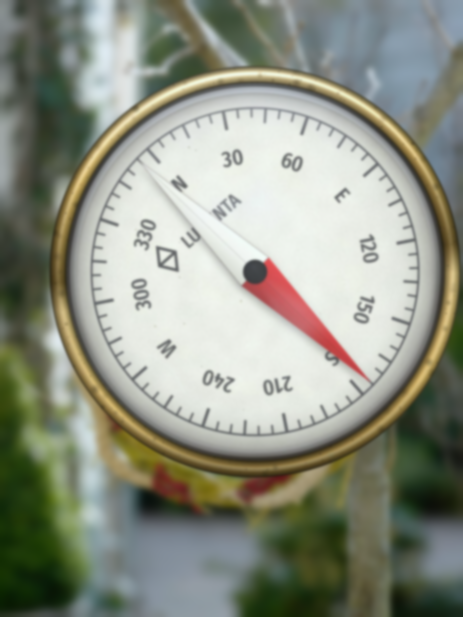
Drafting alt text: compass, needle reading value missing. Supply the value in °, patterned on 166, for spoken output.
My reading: 175
